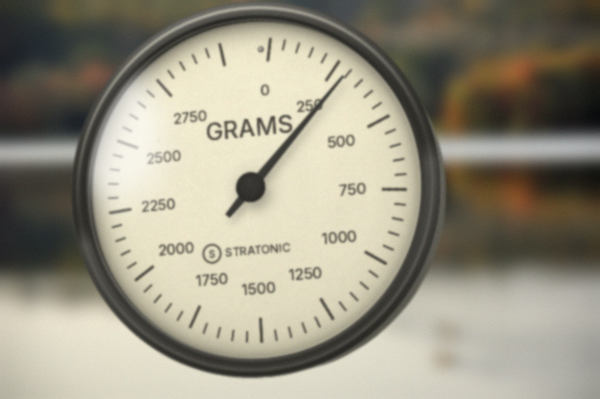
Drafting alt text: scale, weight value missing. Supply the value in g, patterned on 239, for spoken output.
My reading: 300
